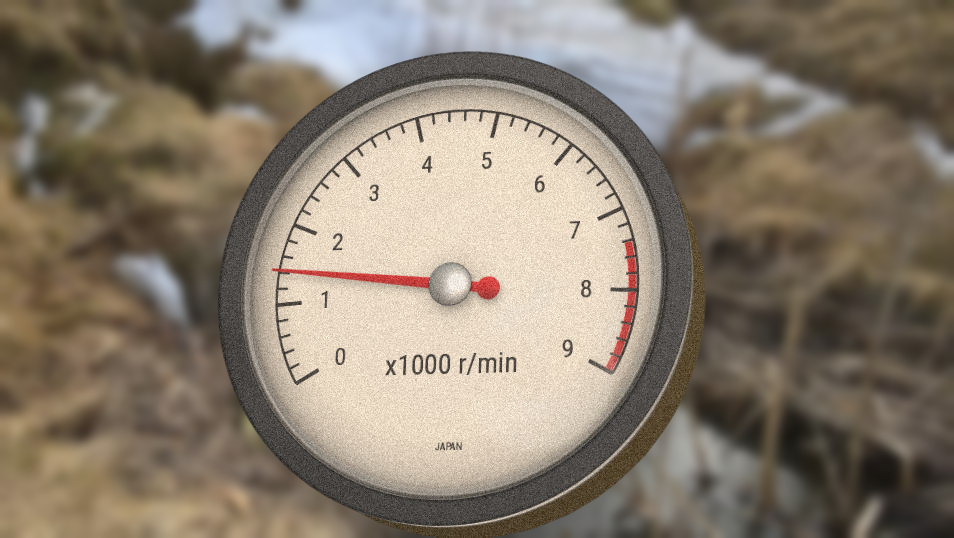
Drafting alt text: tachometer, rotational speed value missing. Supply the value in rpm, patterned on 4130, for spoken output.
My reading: 1400
